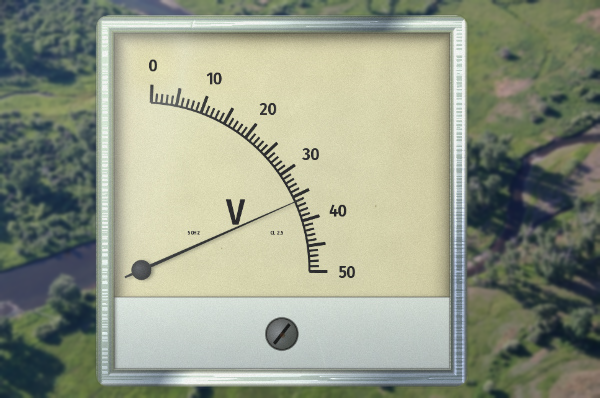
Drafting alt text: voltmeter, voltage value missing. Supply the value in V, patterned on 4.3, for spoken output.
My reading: 36
